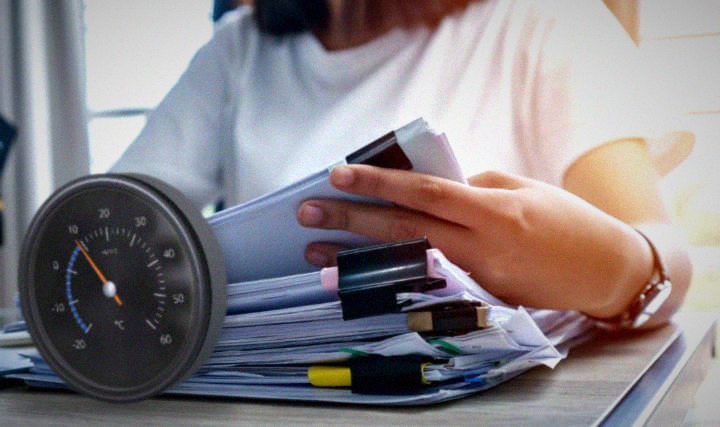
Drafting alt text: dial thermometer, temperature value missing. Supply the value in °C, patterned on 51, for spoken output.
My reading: 10
